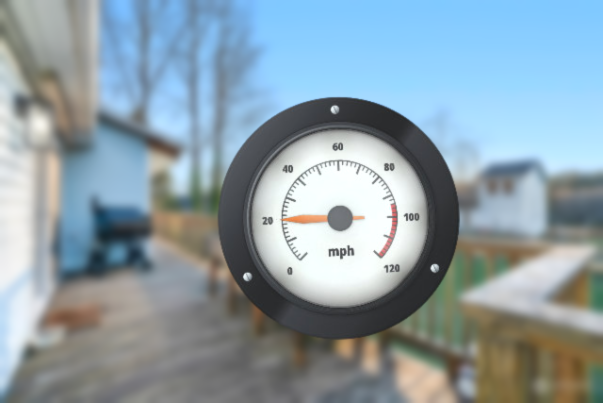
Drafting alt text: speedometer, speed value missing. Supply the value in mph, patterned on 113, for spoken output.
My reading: 20
